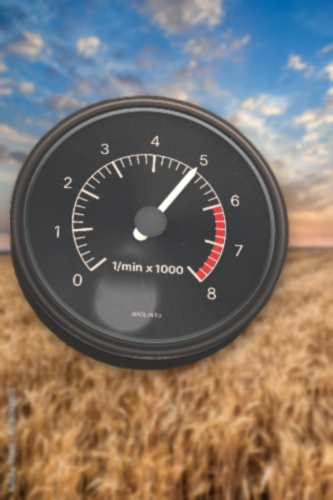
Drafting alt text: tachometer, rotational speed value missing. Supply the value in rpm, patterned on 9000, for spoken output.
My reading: 5000
